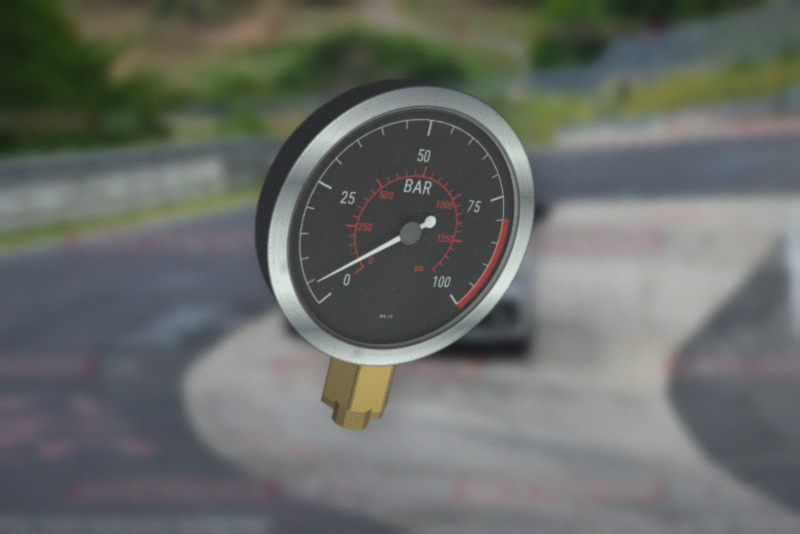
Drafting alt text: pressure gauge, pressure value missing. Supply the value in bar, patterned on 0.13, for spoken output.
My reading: 5
